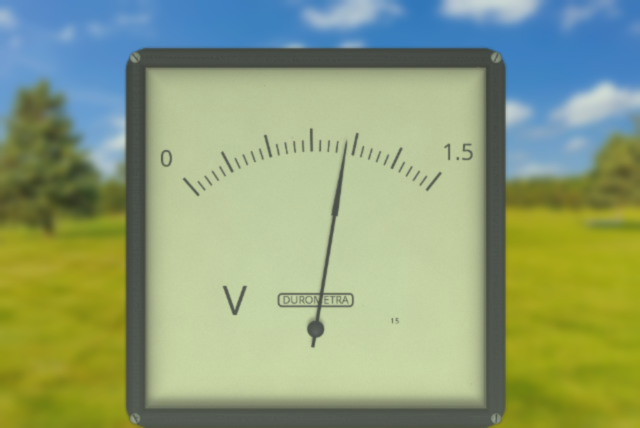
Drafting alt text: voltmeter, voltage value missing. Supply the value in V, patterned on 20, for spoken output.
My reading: 0.95
